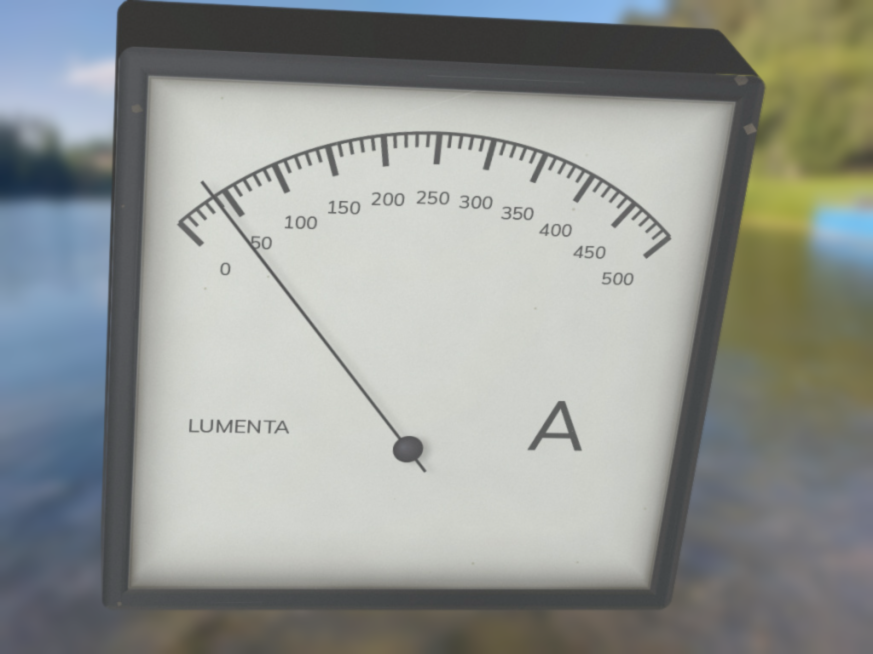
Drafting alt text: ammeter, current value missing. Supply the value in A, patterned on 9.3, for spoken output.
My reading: 40
